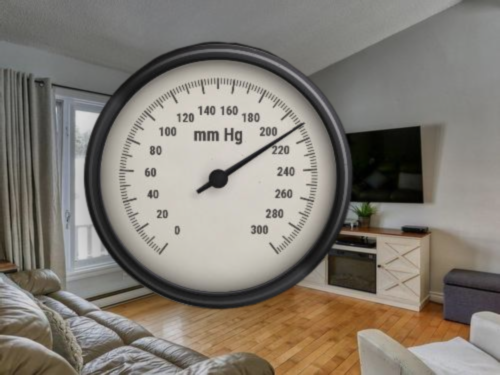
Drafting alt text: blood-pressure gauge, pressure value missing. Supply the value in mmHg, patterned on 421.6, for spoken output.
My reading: 210
